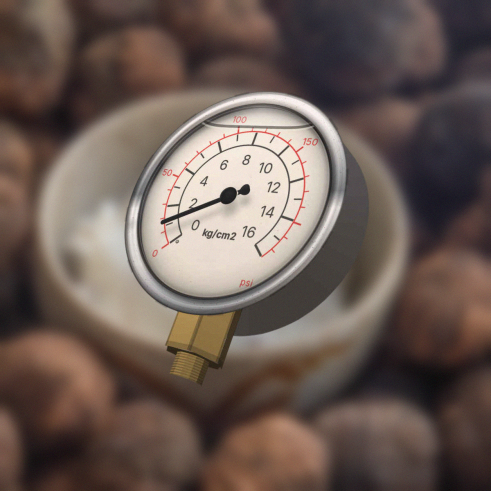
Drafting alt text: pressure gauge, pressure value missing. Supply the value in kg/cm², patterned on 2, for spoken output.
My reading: 1
